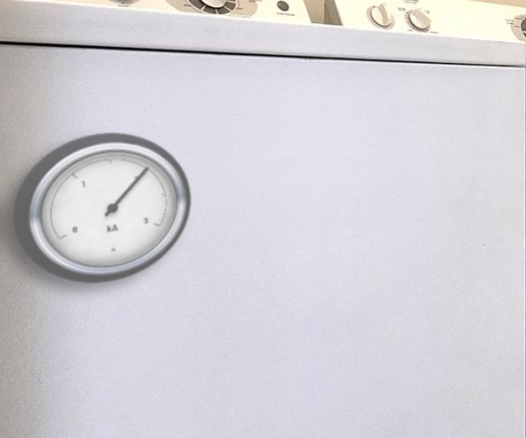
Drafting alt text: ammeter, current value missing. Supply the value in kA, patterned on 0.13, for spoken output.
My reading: 2
